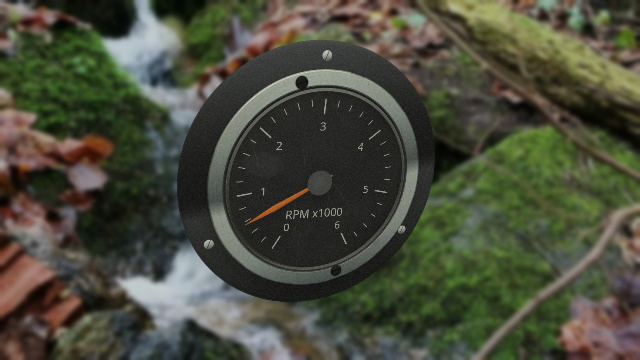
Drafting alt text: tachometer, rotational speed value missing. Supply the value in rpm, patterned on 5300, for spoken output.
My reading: 600
